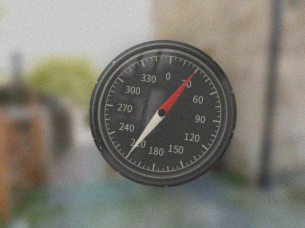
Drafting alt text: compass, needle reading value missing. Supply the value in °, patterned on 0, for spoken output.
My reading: 30
